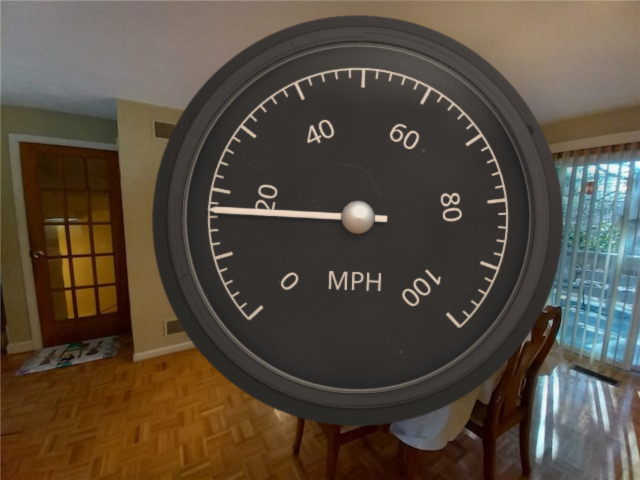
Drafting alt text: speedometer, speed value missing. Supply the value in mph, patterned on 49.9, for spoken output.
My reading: 17
